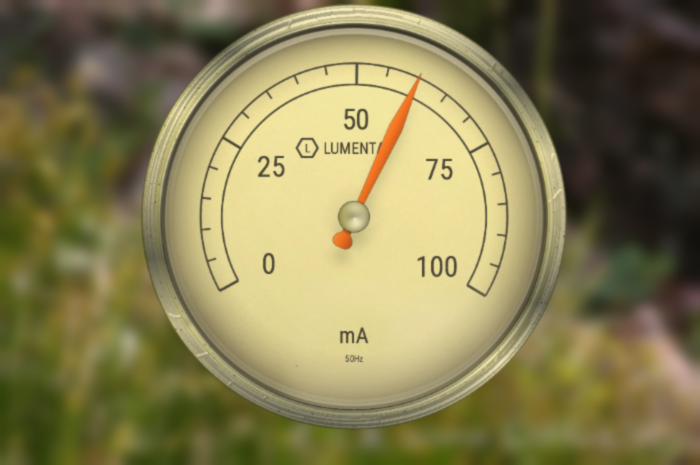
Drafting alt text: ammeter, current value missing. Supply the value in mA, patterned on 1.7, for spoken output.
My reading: 60
